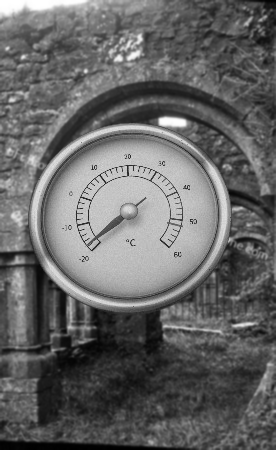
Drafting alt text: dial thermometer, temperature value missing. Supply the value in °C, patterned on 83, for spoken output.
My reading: -18
